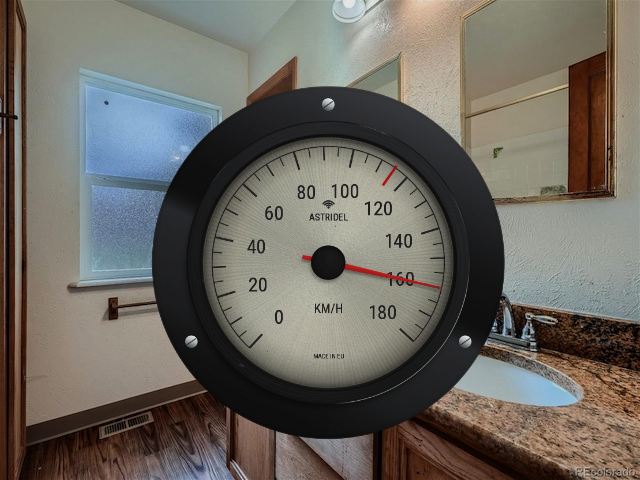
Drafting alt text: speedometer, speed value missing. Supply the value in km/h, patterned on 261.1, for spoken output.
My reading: 160
